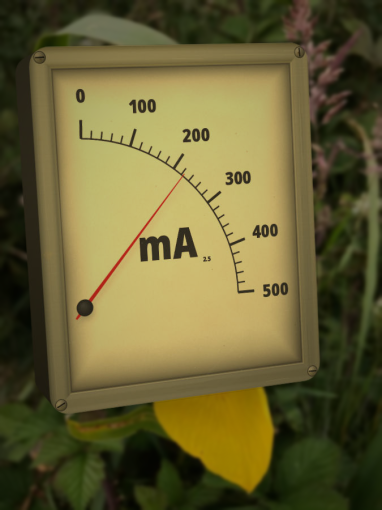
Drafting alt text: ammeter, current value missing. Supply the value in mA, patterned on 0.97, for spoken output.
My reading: 220
